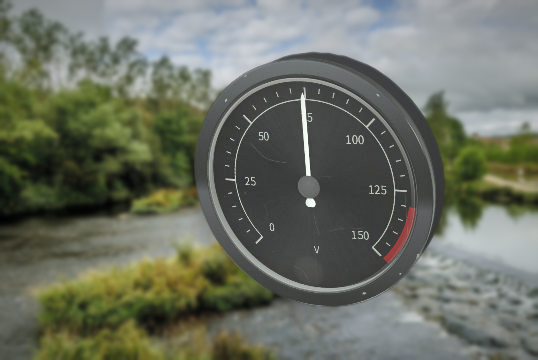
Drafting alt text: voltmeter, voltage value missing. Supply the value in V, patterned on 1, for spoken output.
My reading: 75
